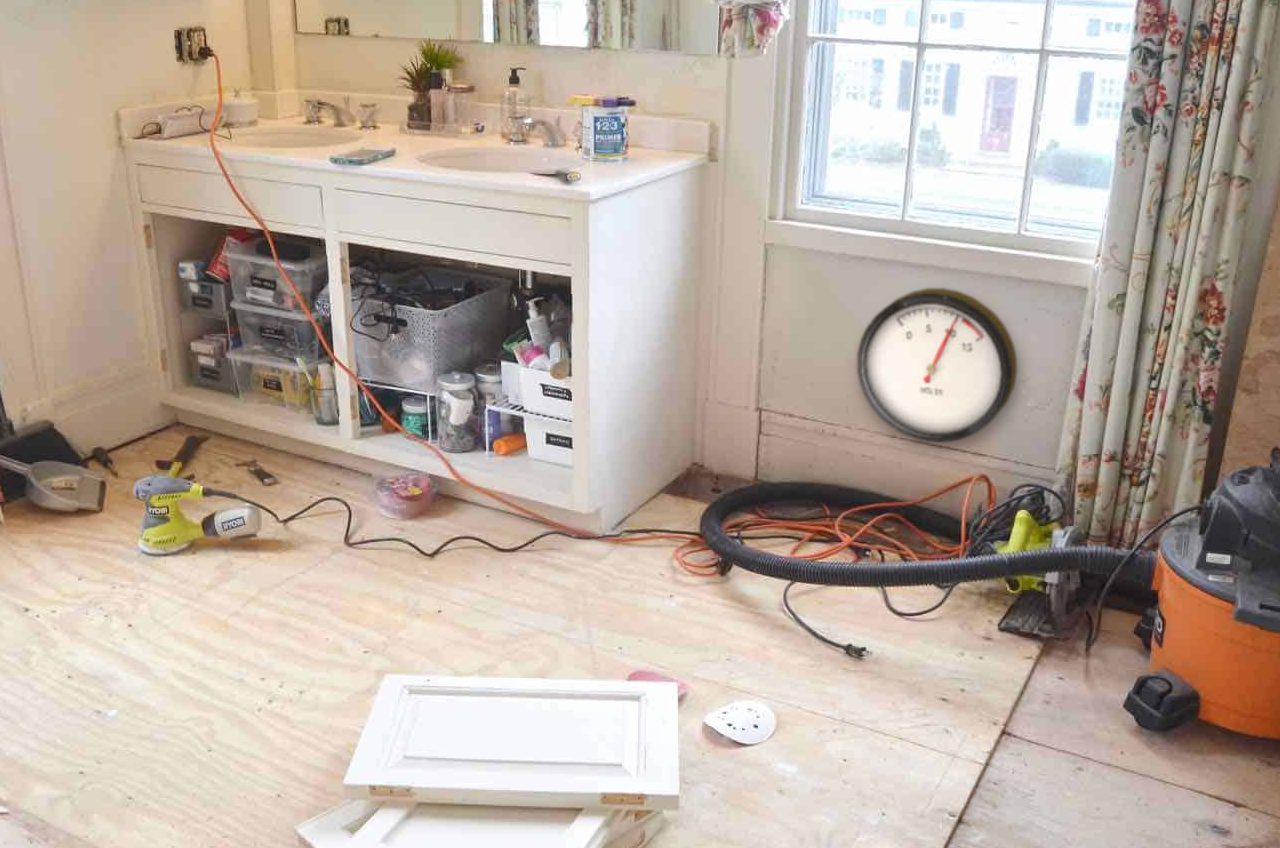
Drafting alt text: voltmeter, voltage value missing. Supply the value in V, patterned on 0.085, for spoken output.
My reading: 10
